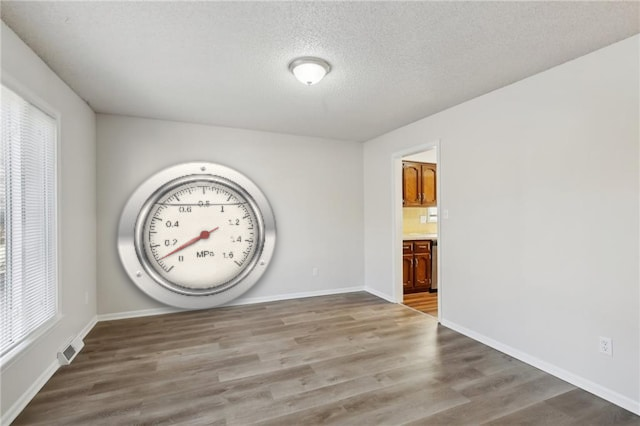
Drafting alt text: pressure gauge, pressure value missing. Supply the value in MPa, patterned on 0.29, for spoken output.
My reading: 0.1
